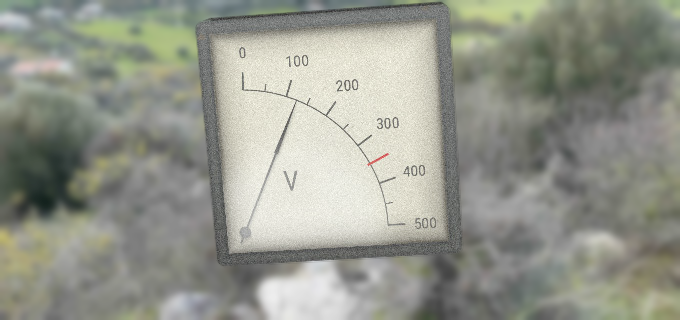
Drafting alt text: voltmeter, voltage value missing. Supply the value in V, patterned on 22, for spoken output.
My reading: 125
